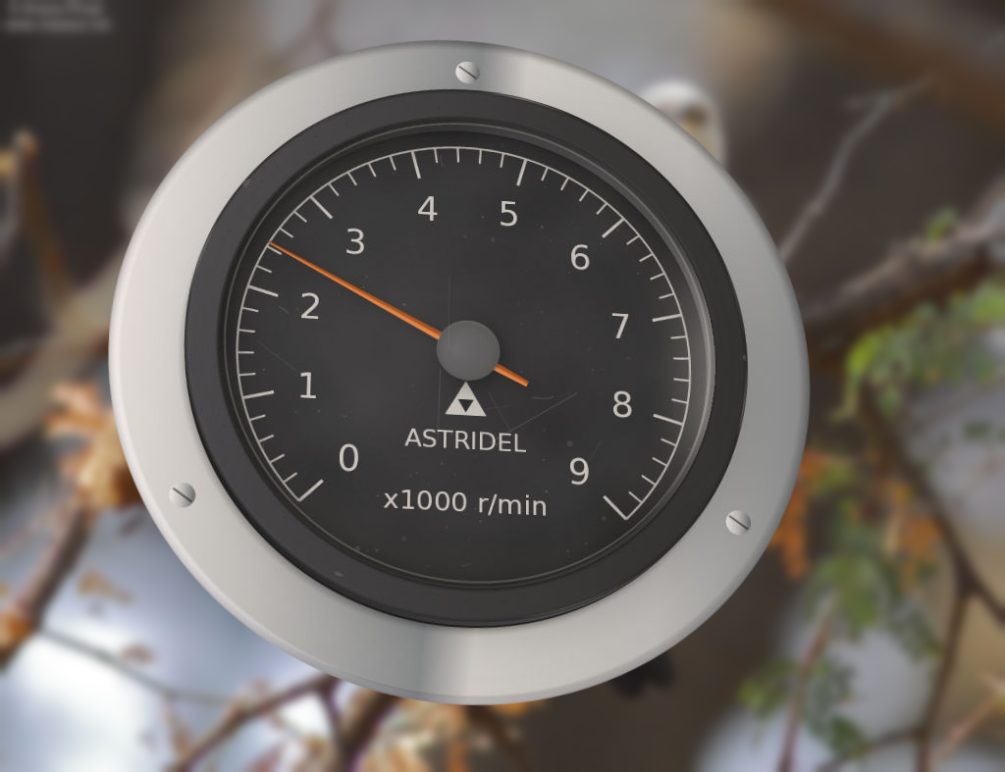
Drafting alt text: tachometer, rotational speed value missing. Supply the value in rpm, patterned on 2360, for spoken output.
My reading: 2400
